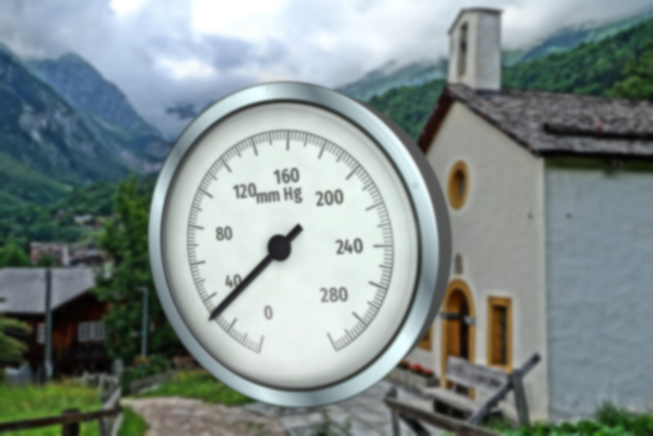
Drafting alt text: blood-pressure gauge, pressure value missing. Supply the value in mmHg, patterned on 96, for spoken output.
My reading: 30
